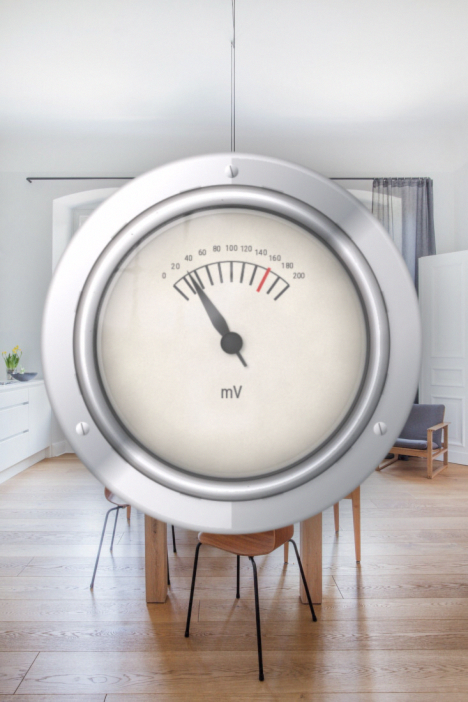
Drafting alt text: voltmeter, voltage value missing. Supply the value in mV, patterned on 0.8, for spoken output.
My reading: 30
